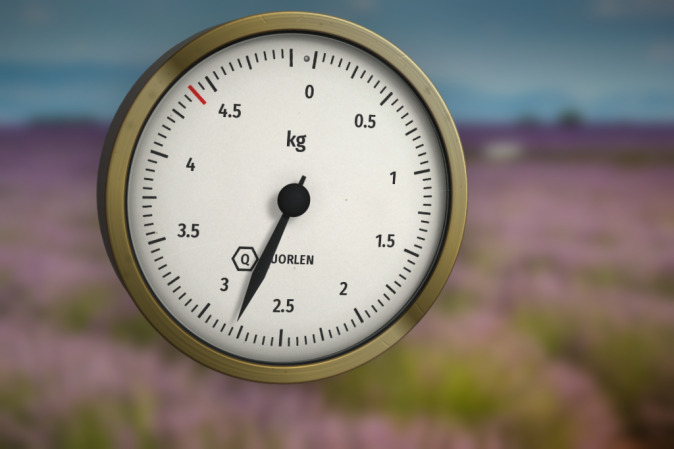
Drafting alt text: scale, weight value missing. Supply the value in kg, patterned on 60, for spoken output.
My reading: 2.8
